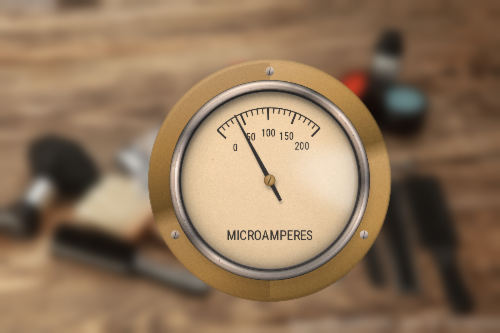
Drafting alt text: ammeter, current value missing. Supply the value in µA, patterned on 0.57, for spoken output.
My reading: 40
